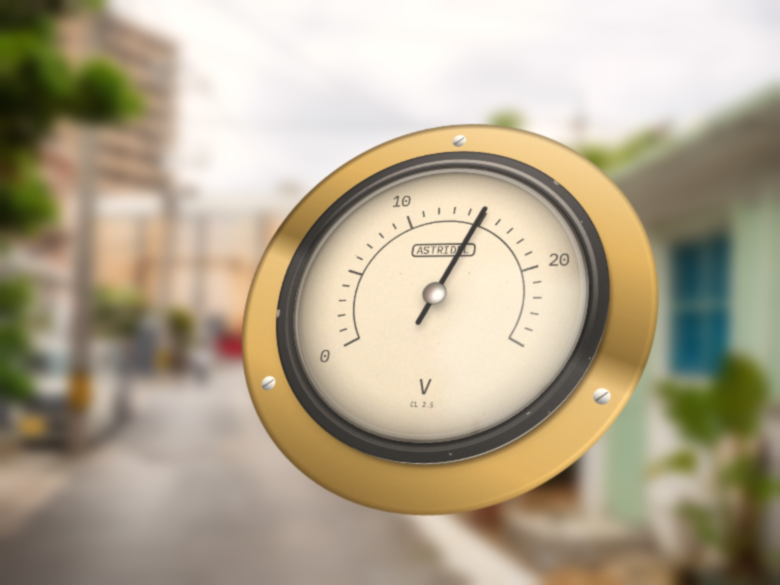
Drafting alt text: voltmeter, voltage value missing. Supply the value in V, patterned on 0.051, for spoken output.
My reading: 15
